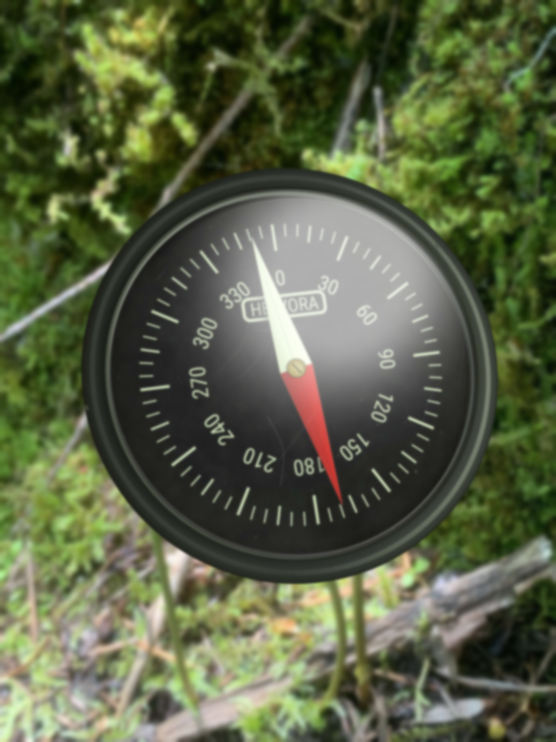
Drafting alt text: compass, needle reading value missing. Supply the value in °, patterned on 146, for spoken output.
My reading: 170
